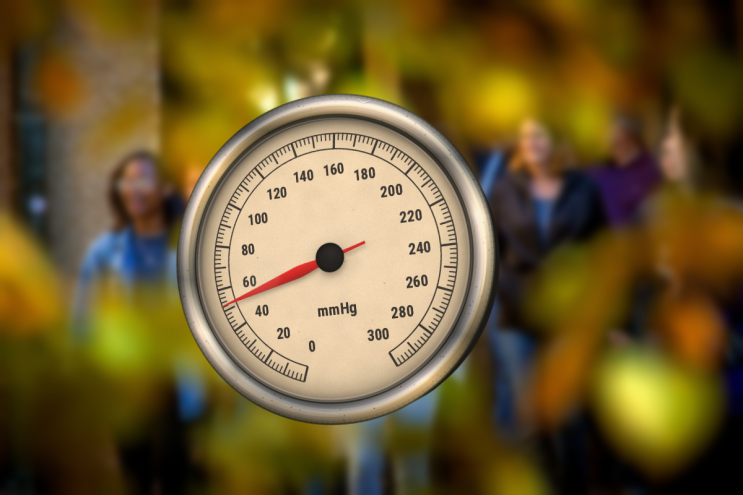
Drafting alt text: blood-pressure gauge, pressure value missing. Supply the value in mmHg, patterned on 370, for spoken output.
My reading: 52
